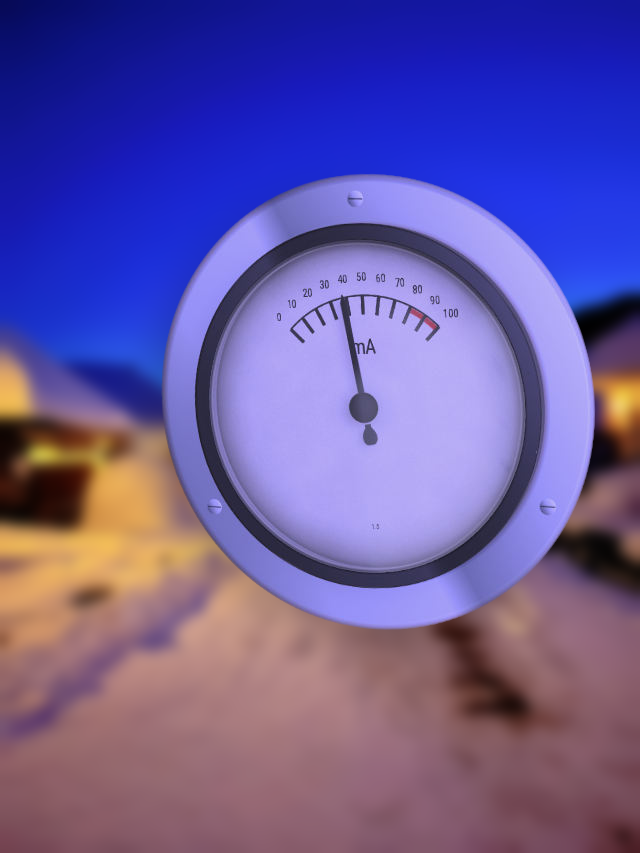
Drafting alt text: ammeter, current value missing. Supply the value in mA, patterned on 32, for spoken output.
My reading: 40
